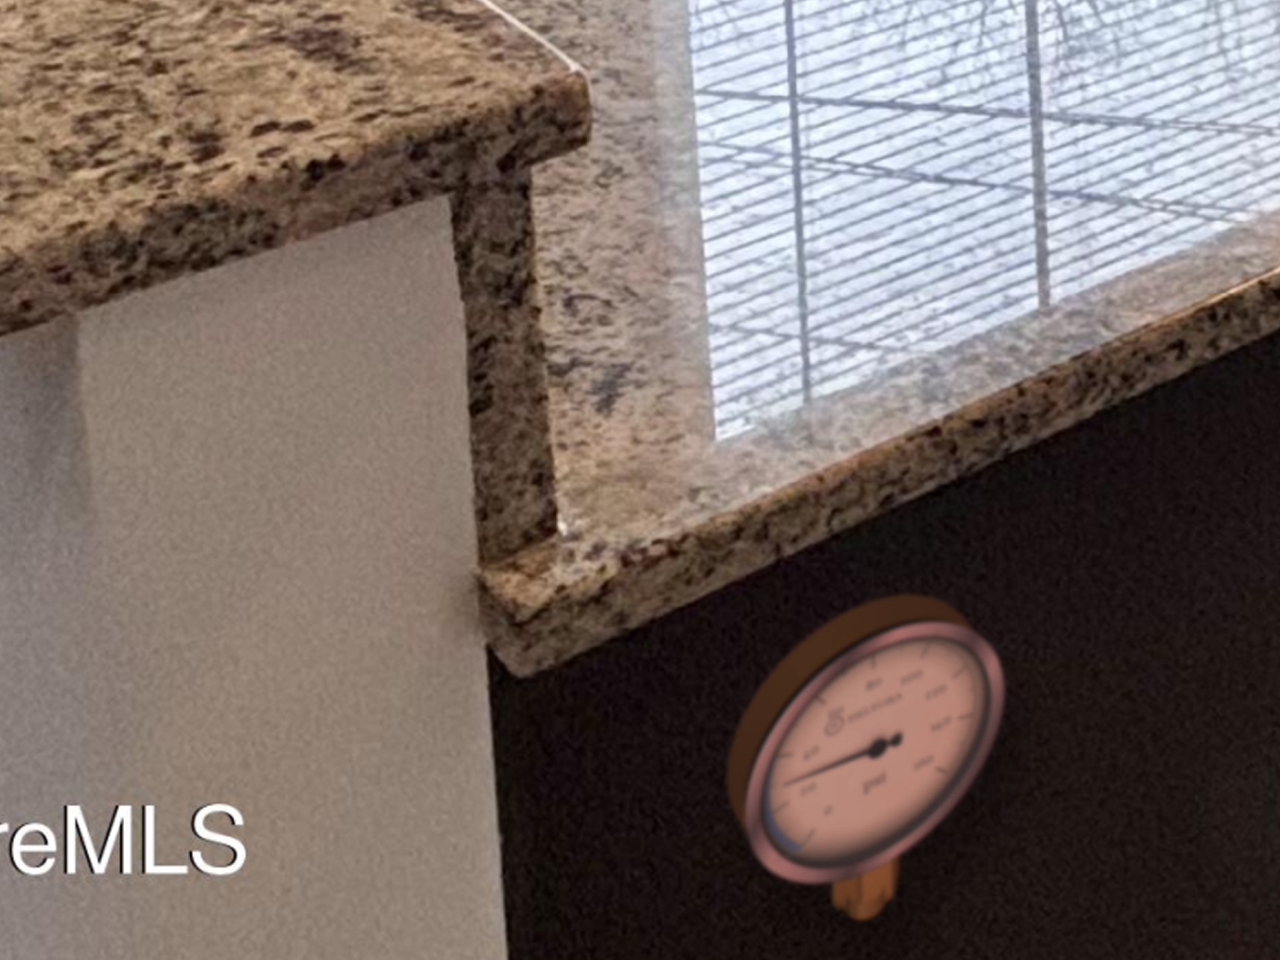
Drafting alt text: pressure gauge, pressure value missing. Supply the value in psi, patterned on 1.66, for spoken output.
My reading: 30
